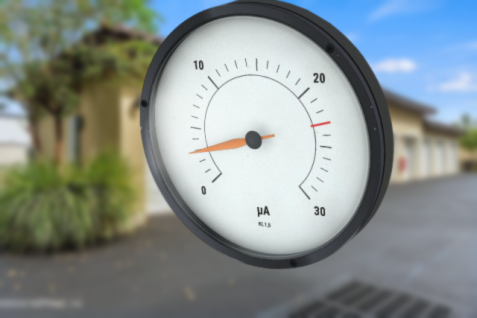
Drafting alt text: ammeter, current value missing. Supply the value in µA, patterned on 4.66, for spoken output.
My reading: 3
